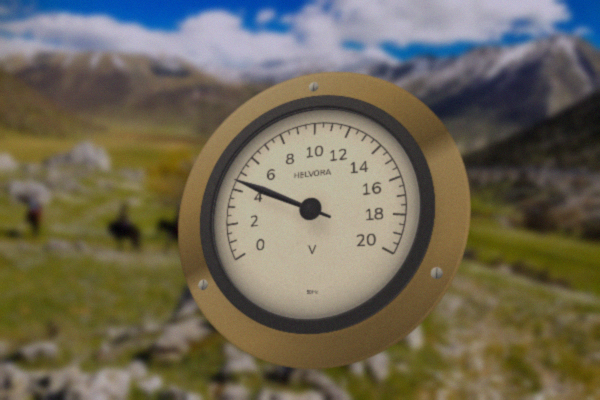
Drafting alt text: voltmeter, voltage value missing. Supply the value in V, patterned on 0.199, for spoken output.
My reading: 4.5
